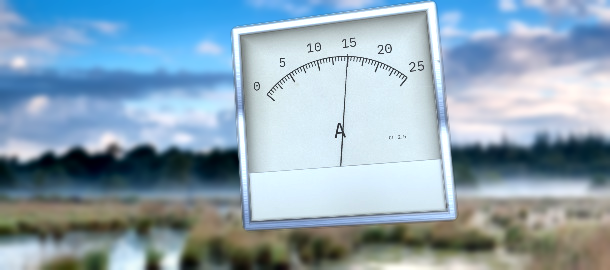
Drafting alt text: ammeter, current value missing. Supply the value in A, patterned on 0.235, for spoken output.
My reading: 15
